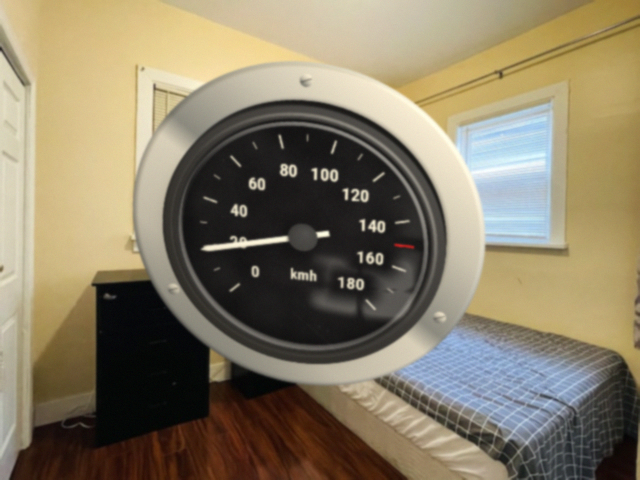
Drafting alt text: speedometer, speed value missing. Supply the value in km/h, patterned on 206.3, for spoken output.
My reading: 20
